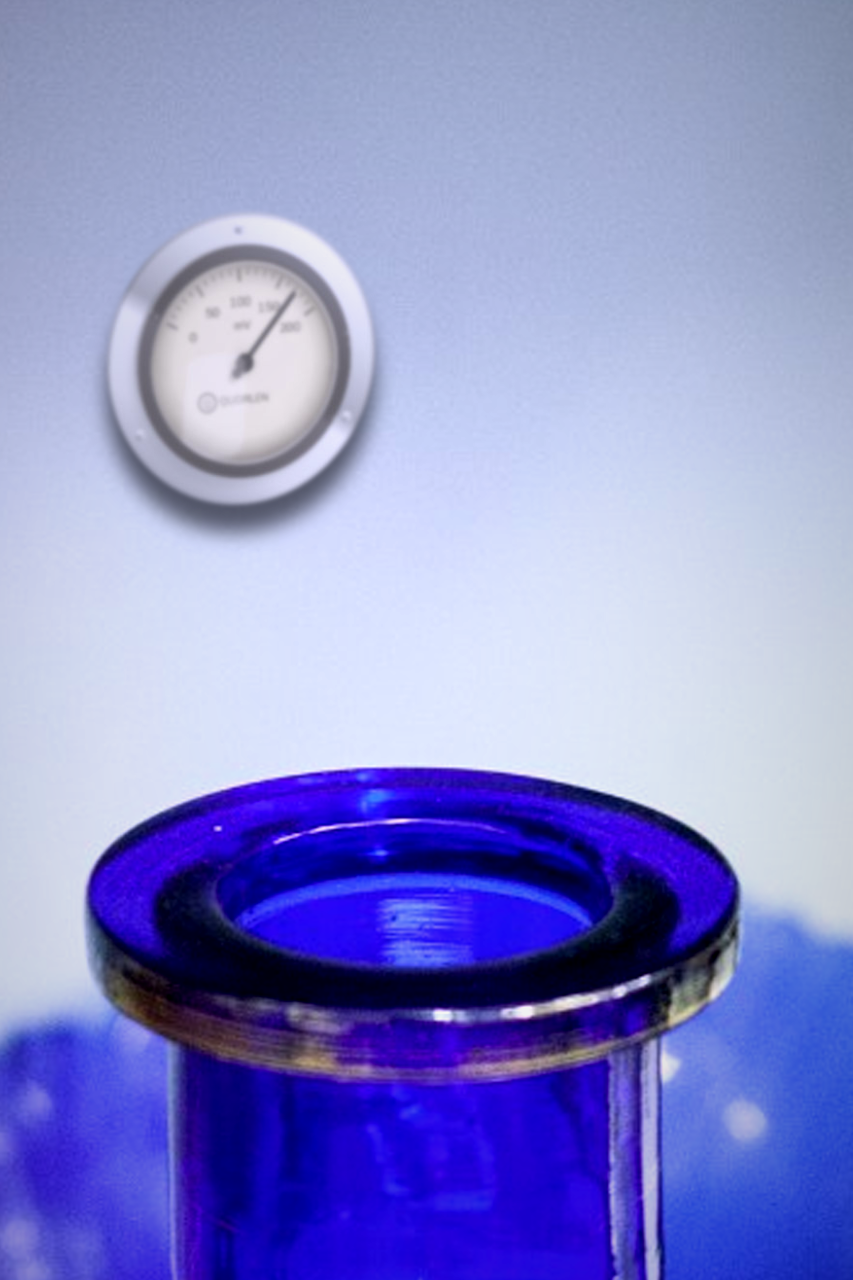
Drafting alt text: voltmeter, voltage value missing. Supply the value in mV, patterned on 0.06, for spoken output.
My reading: 170
